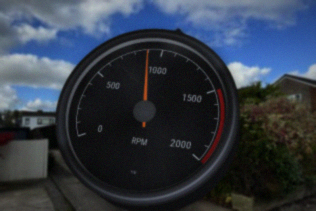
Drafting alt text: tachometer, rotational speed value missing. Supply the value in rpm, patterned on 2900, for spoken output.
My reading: 900
